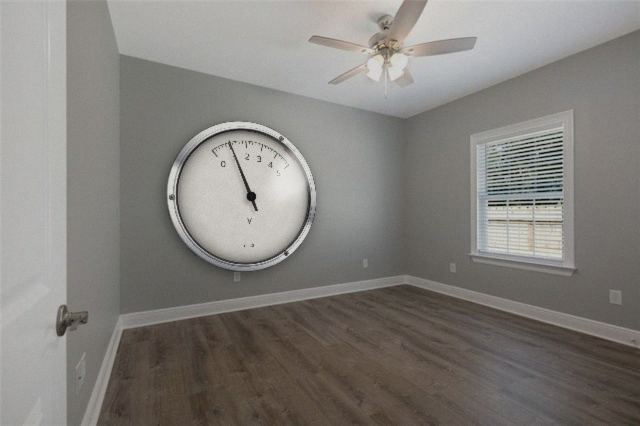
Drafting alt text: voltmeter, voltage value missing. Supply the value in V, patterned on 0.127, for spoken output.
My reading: 1
